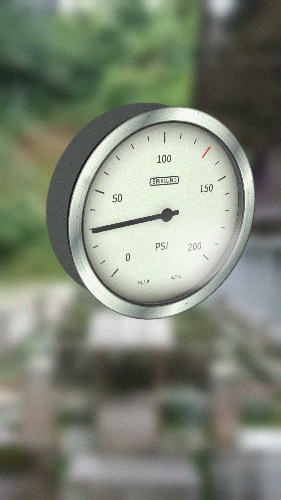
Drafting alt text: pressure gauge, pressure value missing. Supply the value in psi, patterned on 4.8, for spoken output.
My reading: 30
